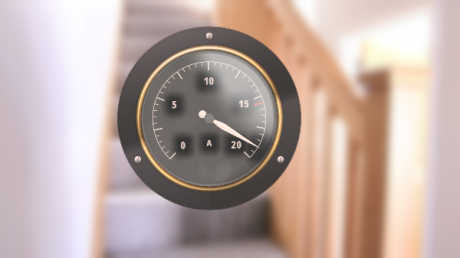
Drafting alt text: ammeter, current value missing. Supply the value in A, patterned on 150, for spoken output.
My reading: 19
